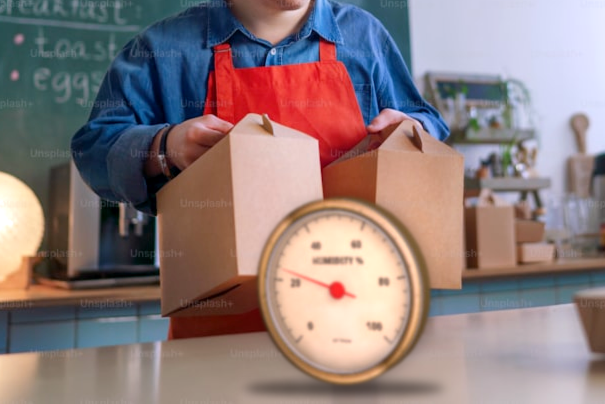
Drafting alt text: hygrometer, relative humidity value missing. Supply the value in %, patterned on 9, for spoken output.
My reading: 24
